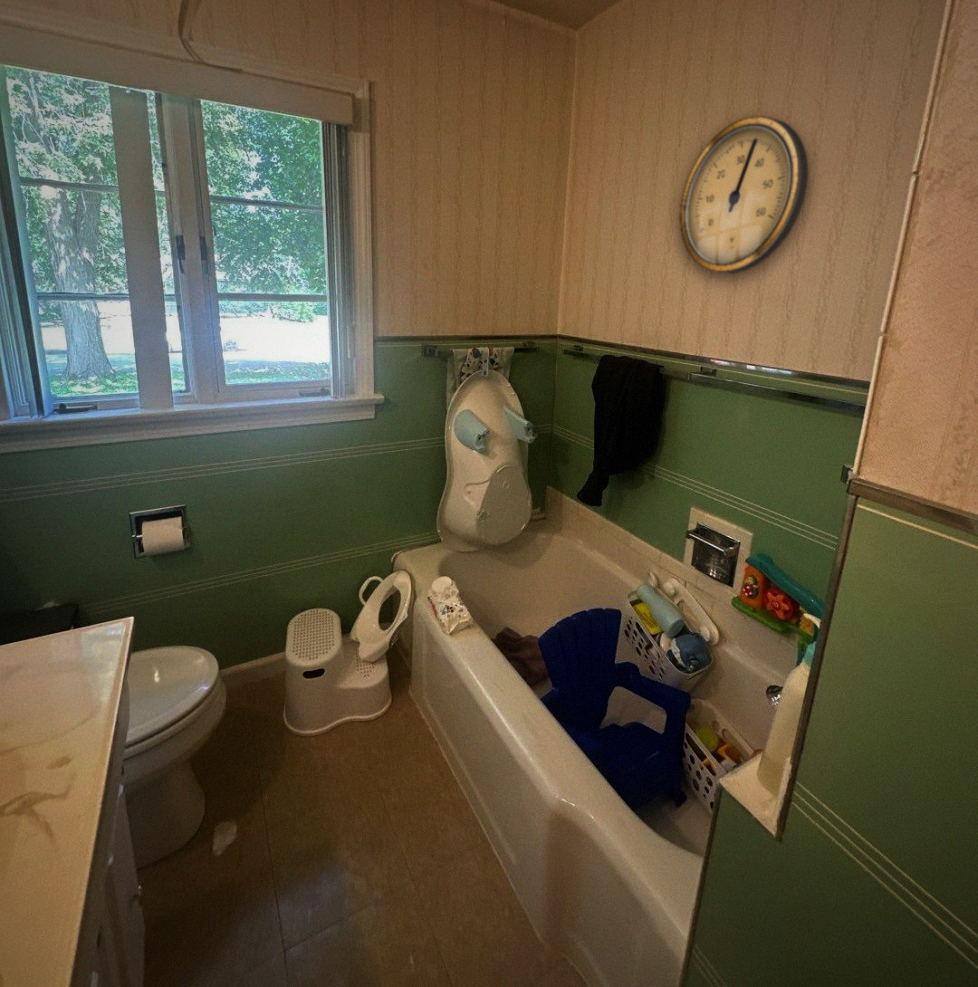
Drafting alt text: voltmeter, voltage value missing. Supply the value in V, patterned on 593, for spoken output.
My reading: 35
